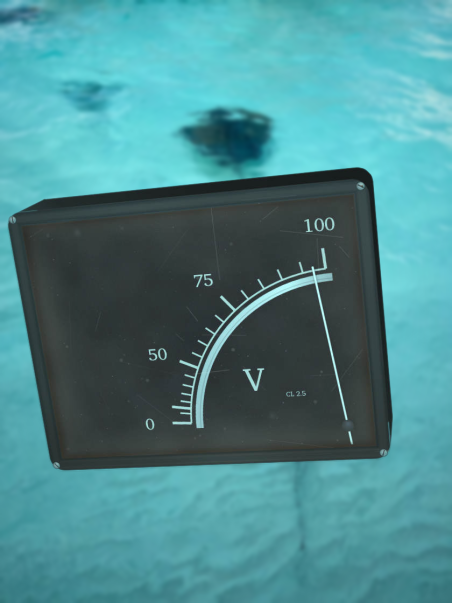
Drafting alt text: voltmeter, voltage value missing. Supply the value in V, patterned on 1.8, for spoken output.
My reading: 97.5
